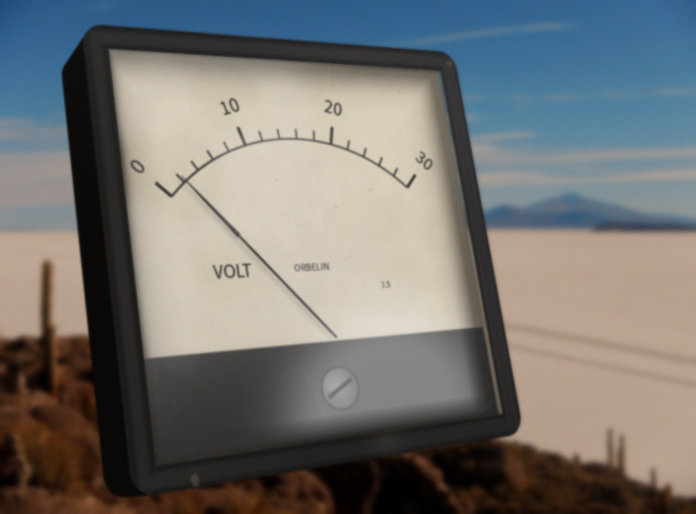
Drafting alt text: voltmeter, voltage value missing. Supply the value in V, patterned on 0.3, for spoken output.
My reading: 2
